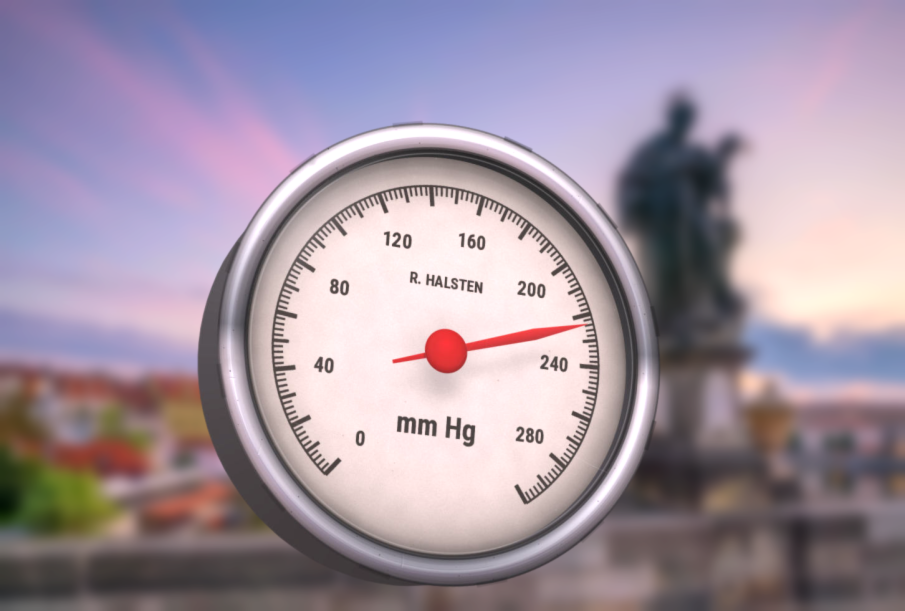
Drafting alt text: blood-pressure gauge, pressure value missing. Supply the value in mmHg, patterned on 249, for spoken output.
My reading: 224
